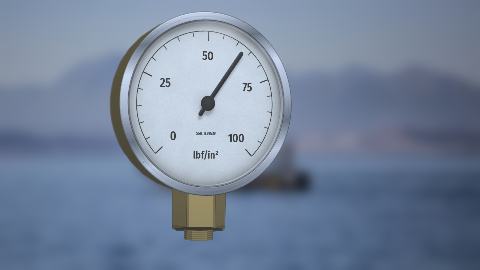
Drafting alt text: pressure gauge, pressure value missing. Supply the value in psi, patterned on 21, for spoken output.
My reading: 62.5
